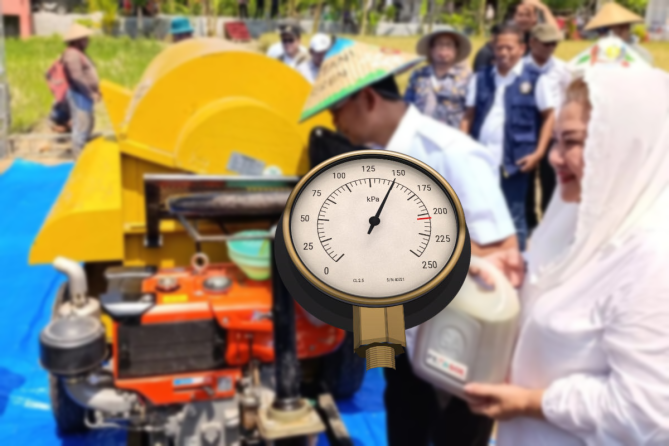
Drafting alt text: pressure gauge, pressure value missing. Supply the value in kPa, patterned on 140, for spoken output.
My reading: 150
